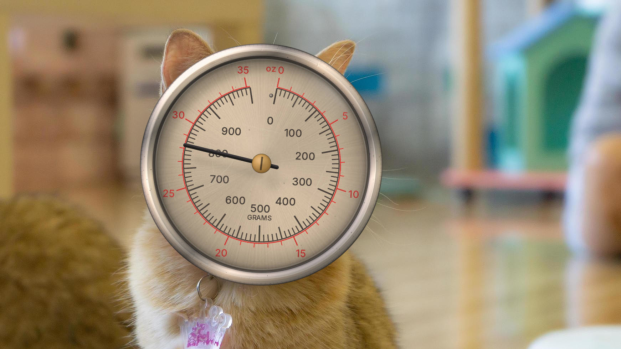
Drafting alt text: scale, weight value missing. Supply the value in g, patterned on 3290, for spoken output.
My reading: 800
